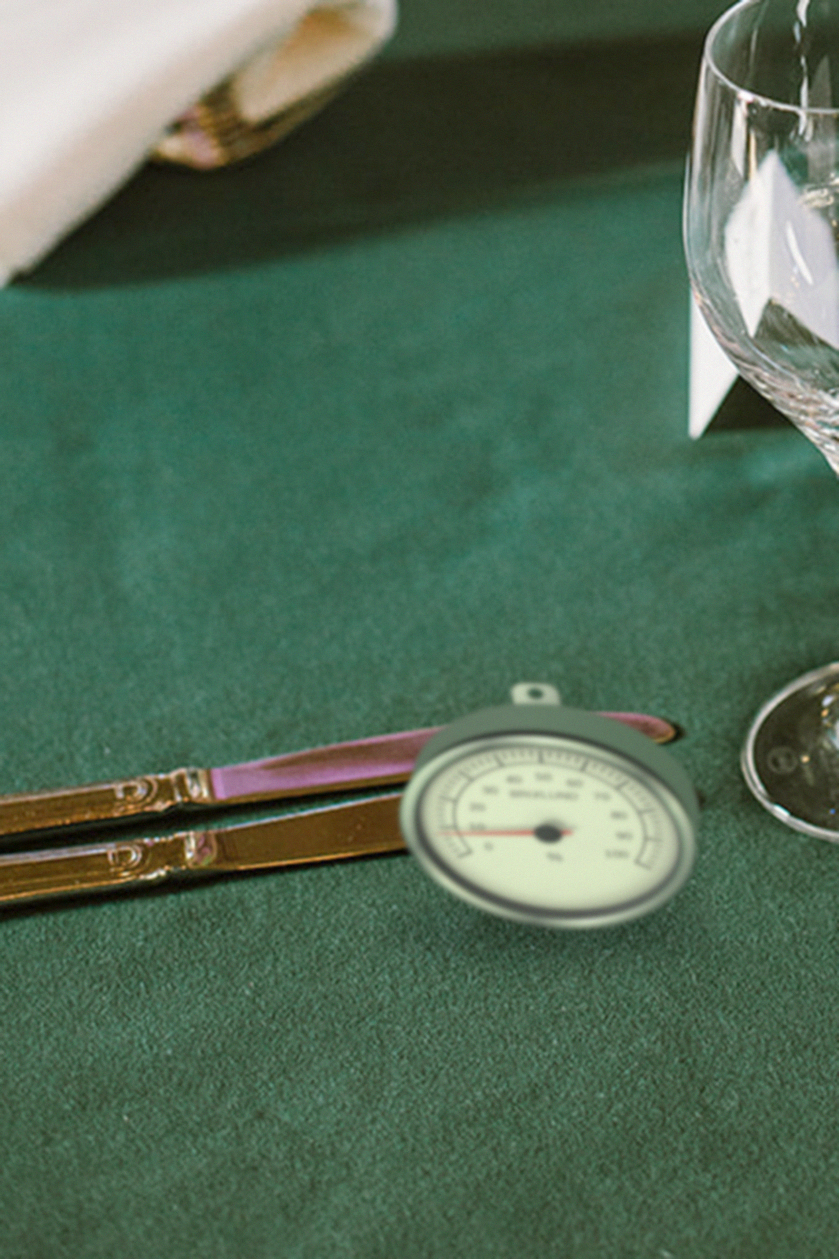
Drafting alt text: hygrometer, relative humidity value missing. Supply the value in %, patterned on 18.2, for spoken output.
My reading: 10
